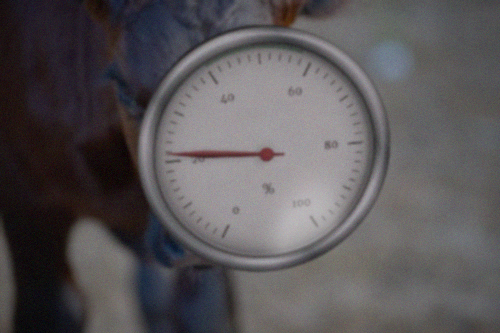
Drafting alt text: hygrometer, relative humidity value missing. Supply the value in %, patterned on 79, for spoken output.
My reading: 22
